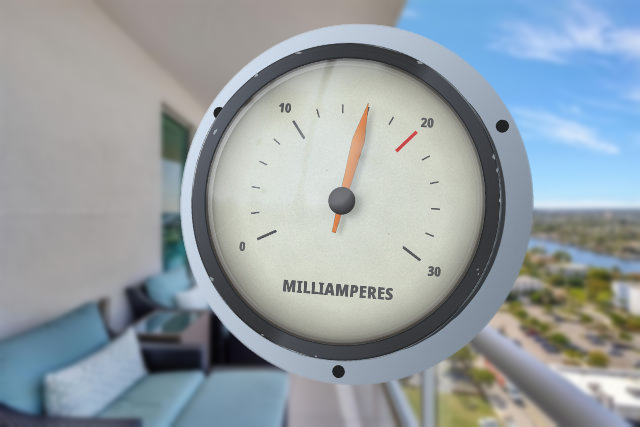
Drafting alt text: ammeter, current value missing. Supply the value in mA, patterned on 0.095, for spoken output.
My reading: 16
